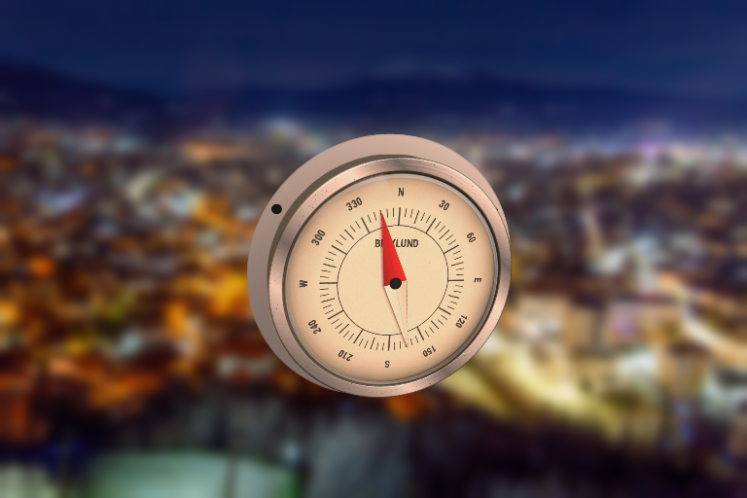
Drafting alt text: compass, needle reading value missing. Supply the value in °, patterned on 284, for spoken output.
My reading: 345
